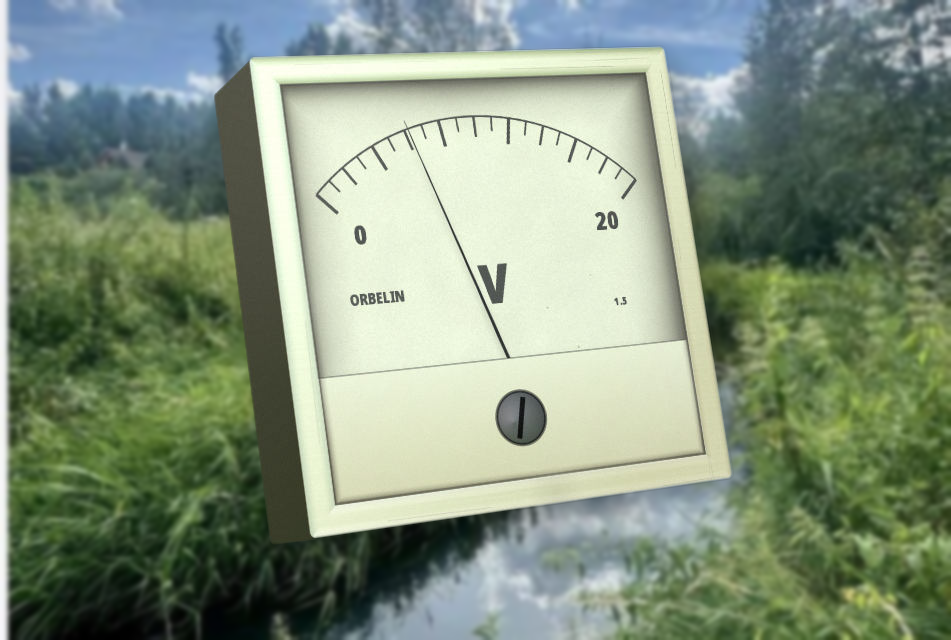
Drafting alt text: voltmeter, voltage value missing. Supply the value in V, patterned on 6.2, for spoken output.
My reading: 6
